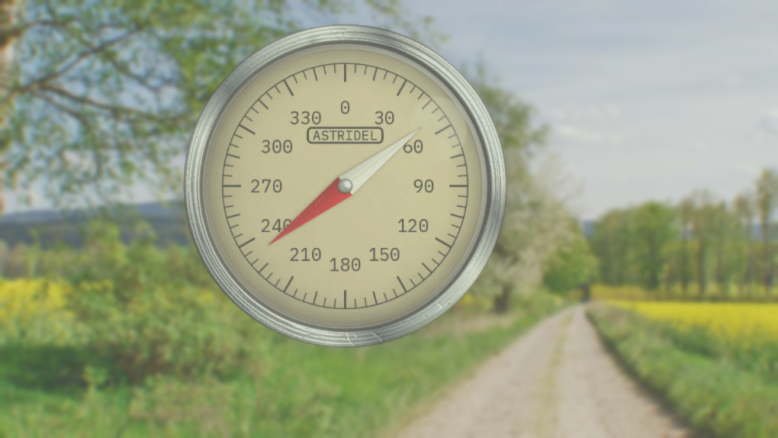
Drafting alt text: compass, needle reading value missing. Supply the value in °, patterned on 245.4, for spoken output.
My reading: 232.5
